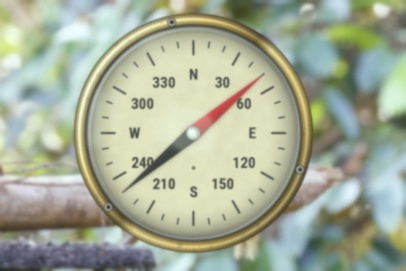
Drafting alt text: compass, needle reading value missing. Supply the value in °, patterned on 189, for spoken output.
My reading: 50
